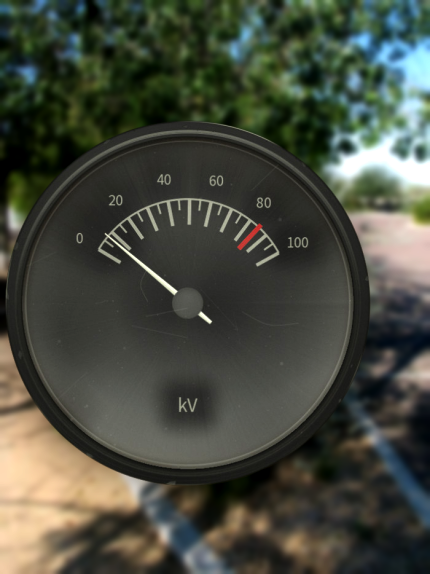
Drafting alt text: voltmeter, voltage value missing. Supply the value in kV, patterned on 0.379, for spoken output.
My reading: 7.5
